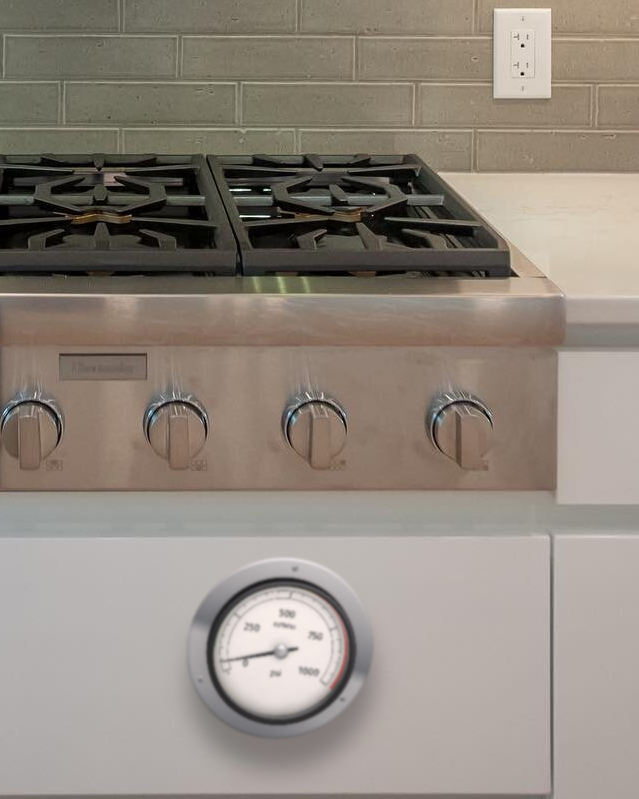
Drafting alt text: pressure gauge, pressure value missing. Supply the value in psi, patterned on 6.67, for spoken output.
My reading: 50
